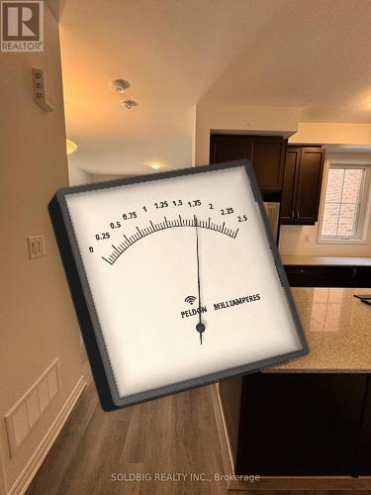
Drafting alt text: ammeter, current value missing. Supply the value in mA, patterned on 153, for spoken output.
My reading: 1.75
